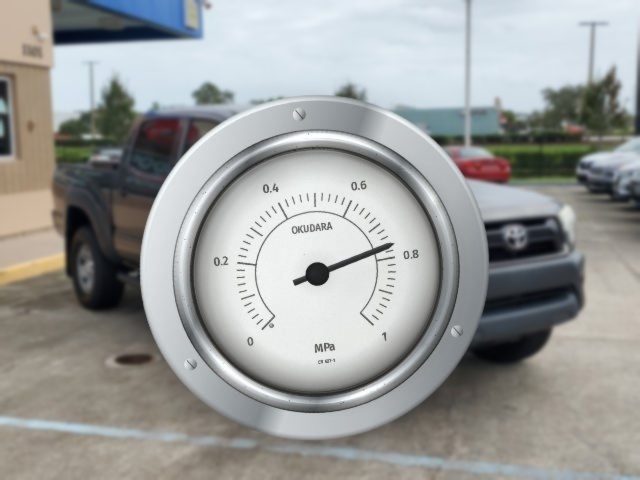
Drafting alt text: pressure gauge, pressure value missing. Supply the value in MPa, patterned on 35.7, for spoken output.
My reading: 0.76
